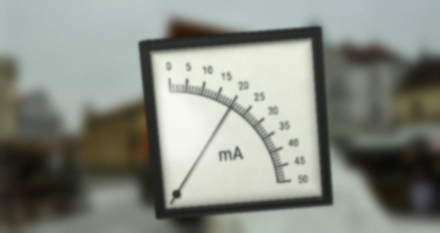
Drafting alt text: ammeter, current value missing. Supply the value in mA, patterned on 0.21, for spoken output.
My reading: 20
